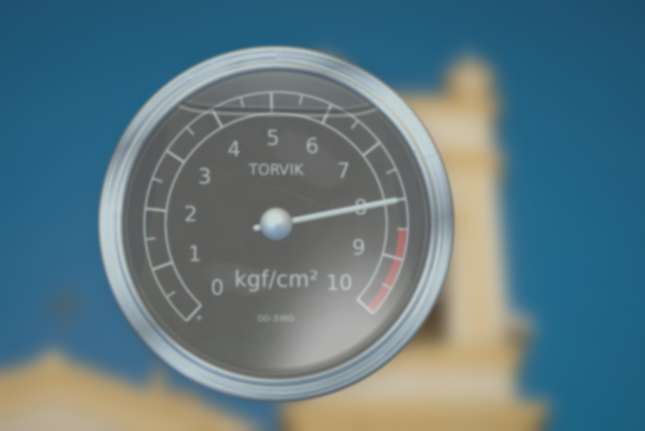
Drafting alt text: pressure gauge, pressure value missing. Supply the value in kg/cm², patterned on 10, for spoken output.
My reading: 8
